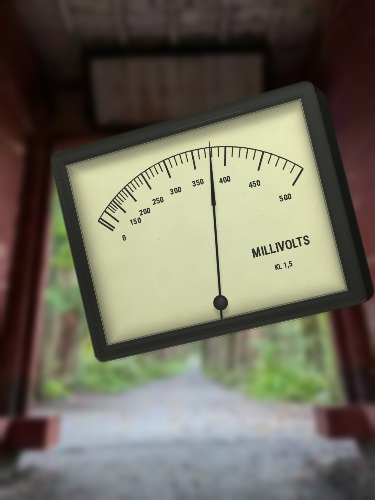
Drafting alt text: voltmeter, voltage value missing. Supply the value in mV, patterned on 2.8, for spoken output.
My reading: 380
